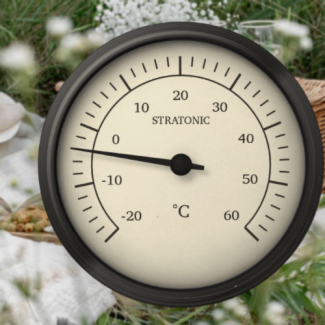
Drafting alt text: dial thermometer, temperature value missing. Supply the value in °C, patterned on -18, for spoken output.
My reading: -4
